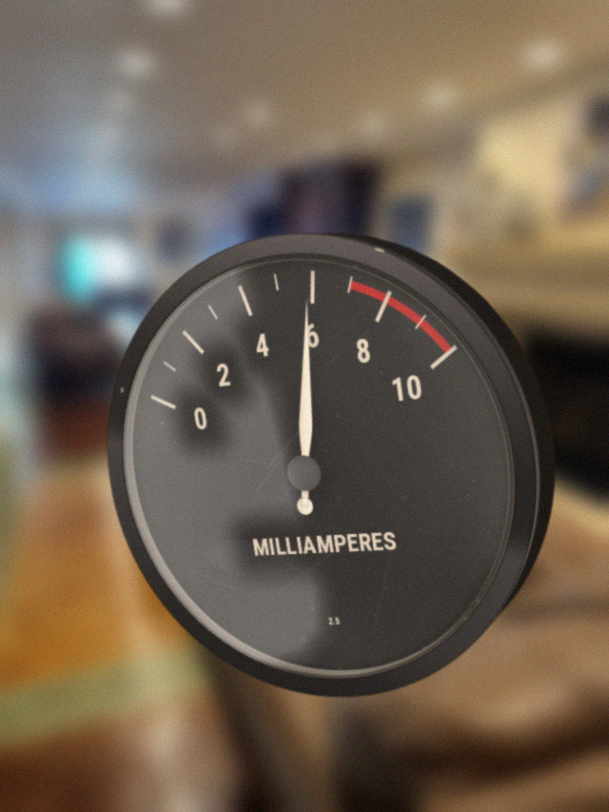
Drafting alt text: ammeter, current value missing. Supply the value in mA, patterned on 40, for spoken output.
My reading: 6
